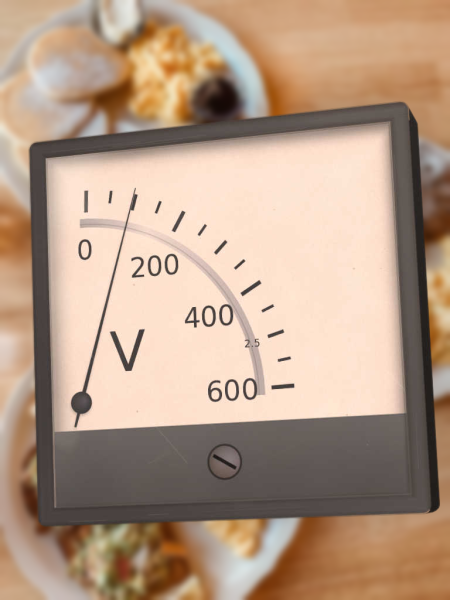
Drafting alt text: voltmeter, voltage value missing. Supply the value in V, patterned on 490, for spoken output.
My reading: 100
